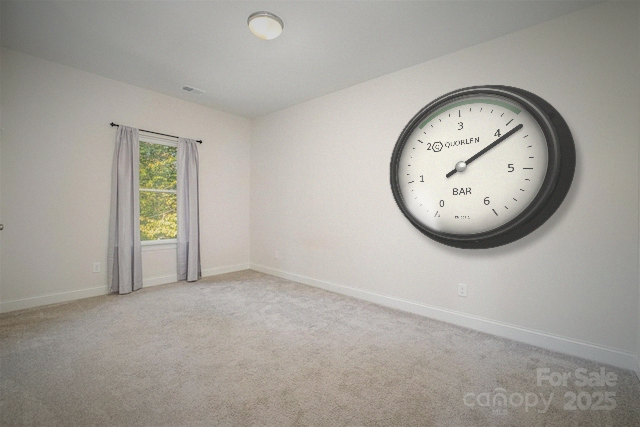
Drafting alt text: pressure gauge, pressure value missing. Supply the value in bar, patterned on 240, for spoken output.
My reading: 4.2
